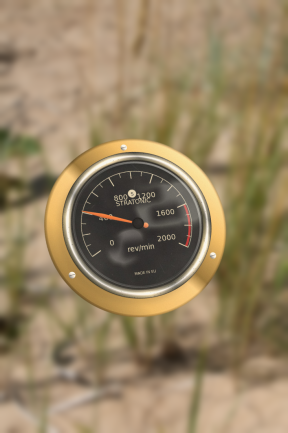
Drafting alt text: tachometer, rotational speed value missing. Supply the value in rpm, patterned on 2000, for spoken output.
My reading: 400
